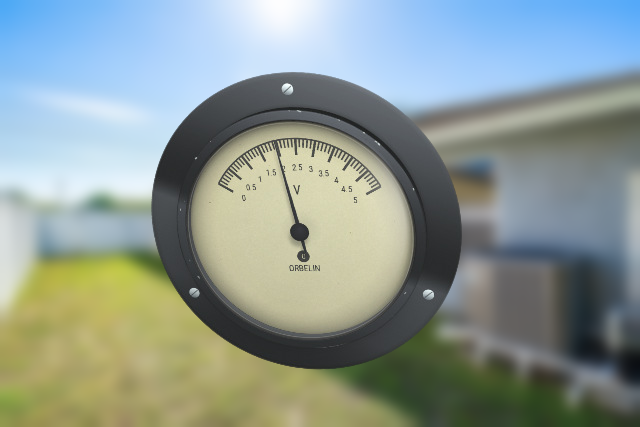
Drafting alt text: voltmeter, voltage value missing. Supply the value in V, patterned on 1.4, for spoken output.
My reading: 2
